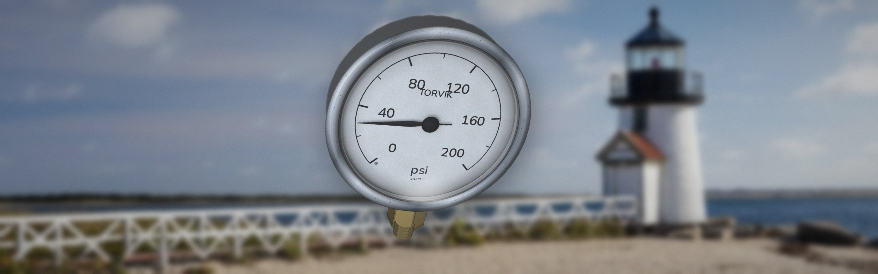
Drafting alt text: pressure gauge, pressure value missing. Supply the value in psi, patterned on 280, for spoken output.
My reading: 30
